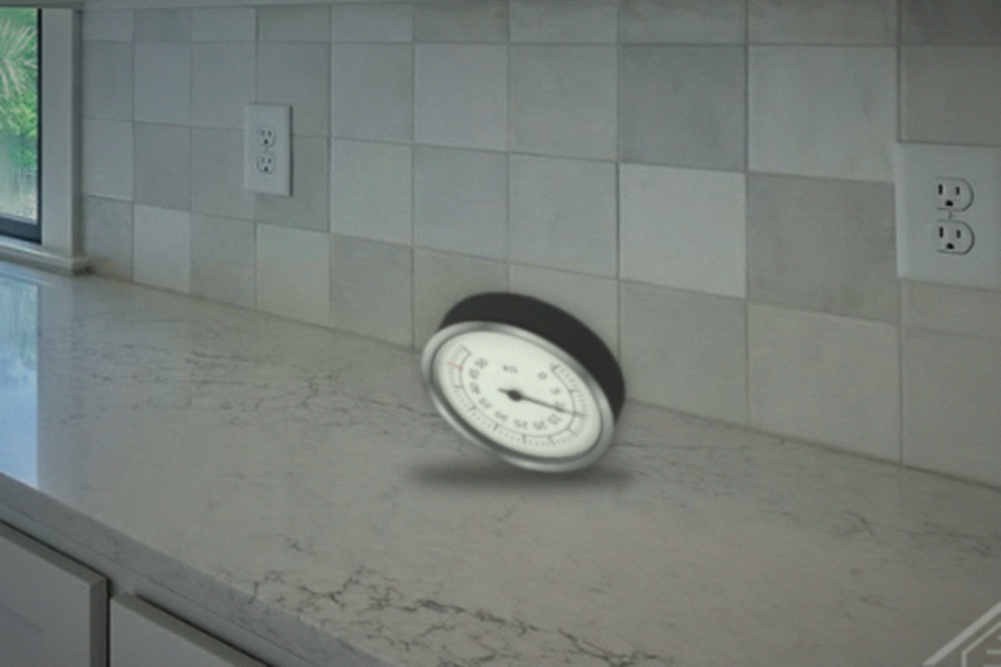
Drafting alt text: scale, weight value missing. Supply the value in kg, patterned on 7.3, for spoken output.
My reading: 10
